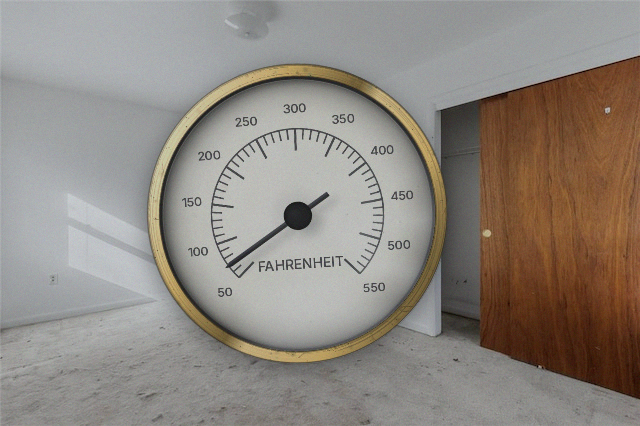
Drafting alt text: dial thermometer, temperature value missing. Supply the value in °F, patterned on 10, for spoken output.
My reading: 70
